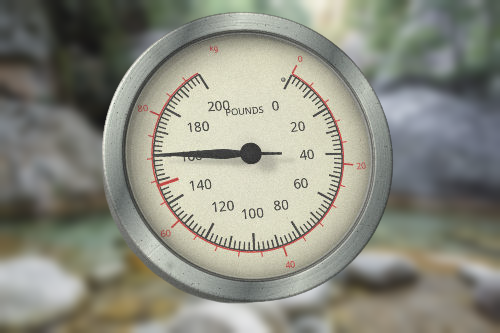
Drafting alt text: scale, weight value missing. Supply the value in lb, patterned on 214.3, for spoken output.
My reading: 160
